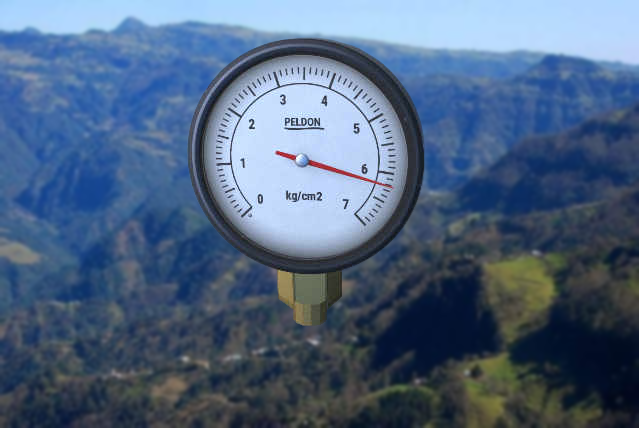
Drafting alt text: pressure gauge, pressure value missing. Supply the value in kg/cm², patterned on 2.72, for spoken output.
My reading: 6.2
